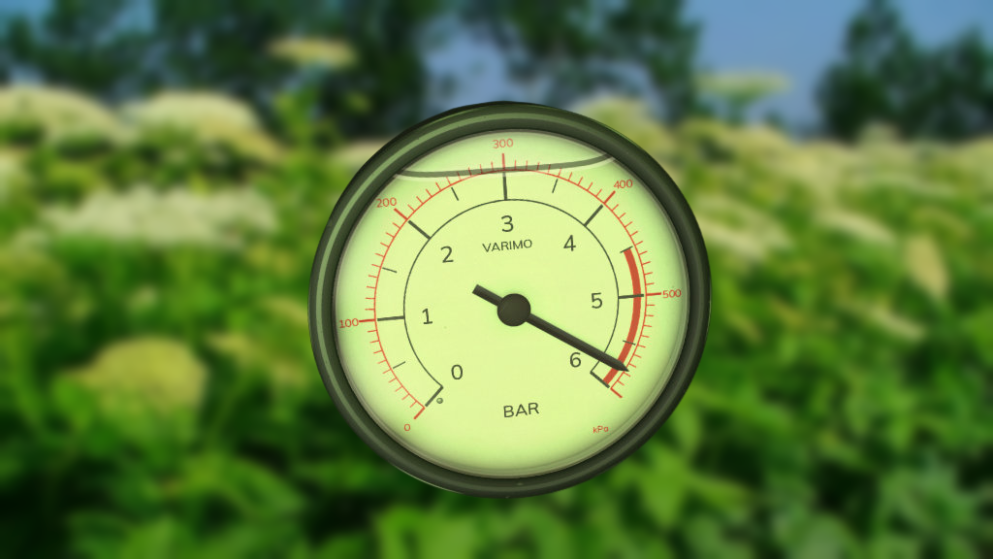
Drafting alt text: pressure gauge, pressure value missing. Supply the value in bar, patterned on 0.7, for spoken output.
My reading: 5.75
